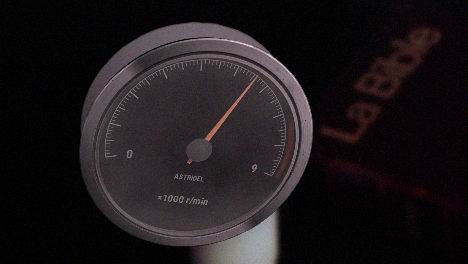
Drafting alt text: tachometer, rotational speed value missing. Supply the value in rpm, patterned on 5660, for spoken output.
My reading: 5500
